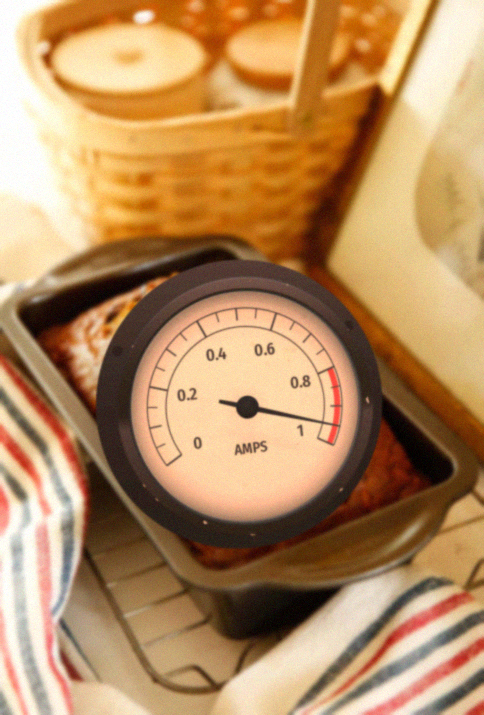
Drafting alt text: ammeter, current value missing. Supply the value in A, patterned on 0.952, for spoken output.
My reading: 0.95
